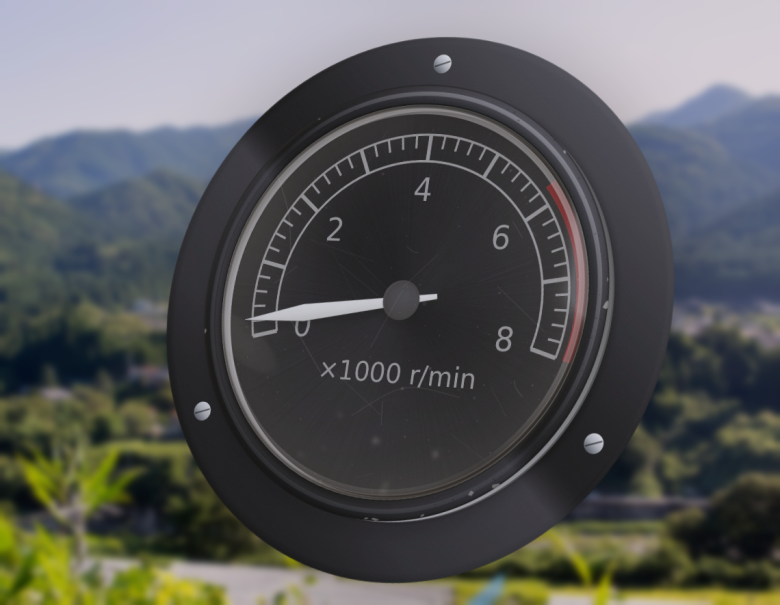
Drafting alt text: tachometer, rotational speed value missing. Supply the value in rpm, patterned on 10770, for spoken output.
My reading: 200
